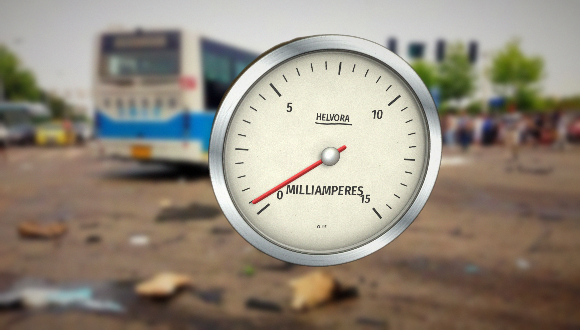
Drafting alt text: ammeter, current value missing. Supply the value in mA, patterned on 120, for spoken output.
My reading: 0.5
